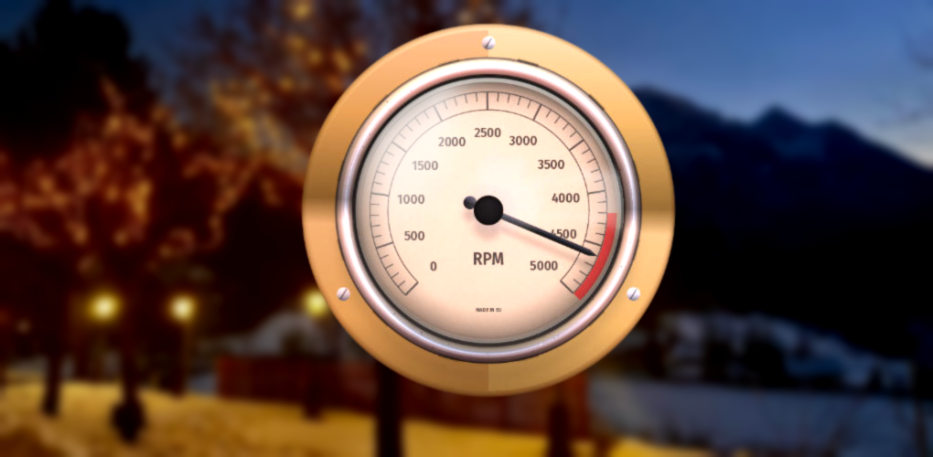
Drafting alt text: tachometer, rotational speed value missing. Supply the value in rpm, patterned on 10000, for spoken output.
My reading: 4600
